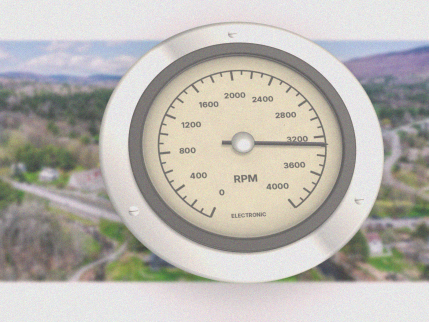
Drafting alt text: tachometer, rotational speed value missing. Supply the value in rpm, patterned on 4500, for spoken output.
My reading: 3300
